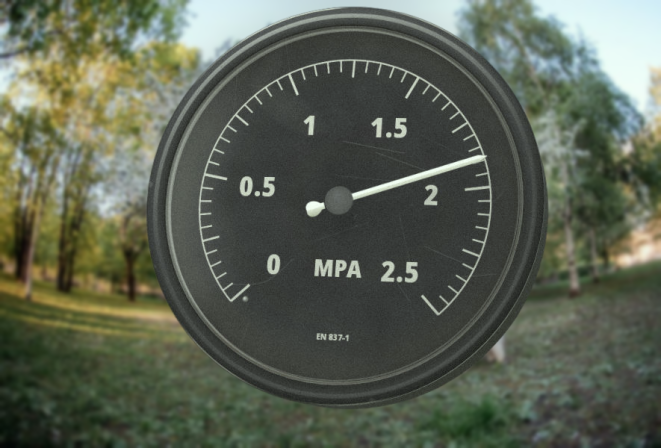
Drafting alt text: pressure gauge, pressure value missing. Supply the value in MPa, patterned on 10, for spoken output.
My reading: 1.9
